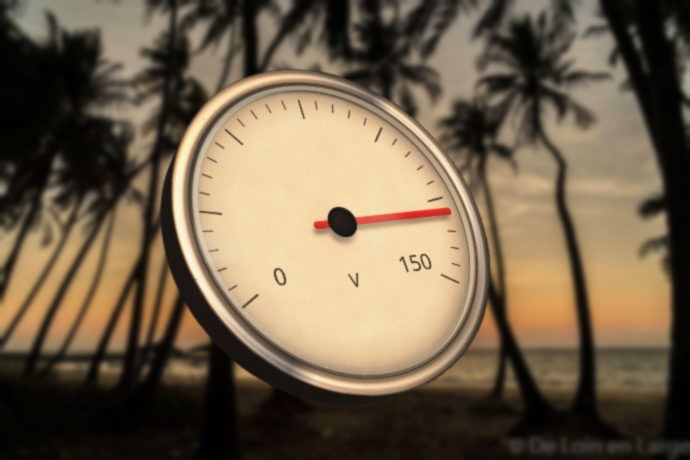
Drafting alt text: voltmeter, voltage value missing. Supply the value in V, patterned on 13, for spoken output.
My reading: 130
